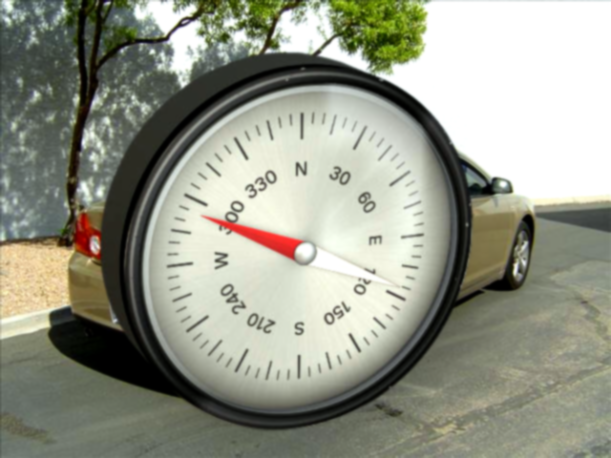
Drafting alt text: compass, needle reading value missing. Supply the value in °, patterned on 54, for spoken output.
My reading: 295
